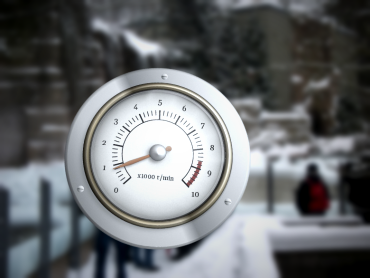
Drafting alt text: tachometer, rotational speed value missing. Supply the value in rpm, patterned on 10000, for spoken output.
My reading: 800
